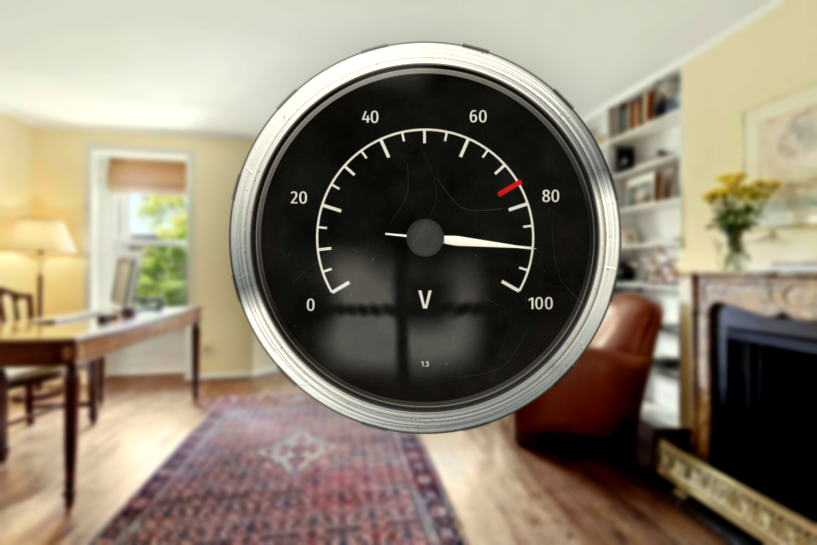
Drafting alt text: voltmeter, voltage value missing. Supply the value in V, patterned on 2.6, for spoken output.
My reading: 90
